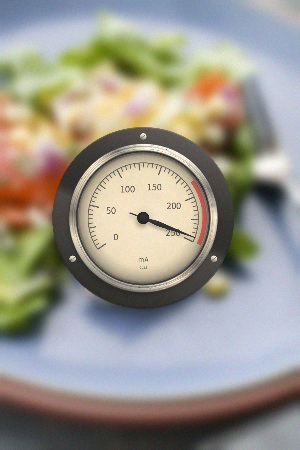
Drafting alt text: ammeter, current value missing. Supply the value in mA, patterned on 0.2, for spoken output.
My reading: 245
